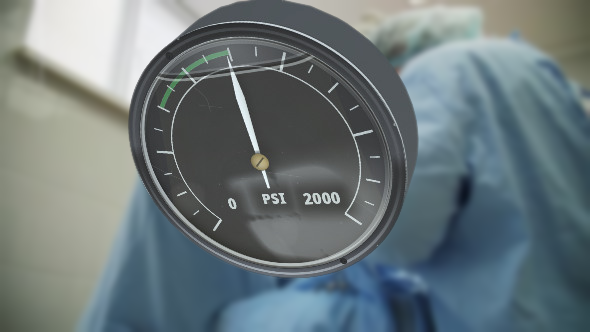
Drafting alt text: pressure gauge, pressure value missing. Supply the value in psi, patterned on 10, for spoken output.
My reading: 1000
